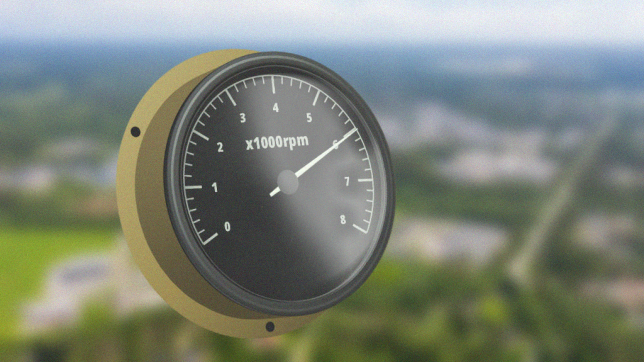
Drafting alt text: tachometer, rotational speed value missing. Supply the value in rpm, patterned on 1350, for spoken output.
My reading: 6000
